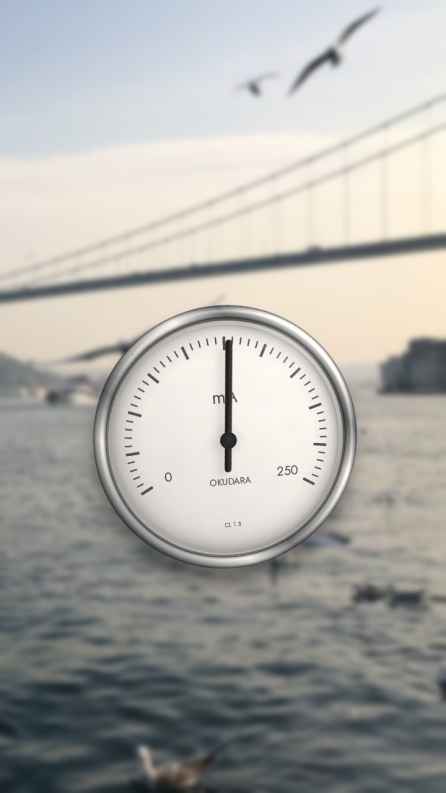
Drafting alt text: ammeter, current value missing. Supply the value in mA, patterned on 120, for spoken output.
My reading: 127.5
